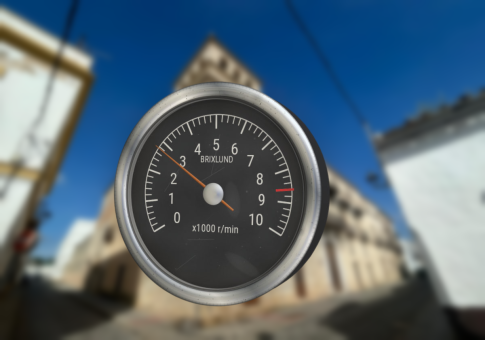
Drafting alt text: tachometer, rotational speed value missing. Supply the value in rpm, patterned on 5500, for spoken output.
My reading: 2800
